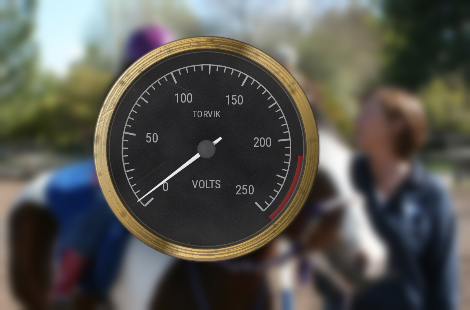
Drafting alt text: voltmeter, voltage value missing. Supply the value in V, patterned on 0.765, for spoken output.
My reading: 5
